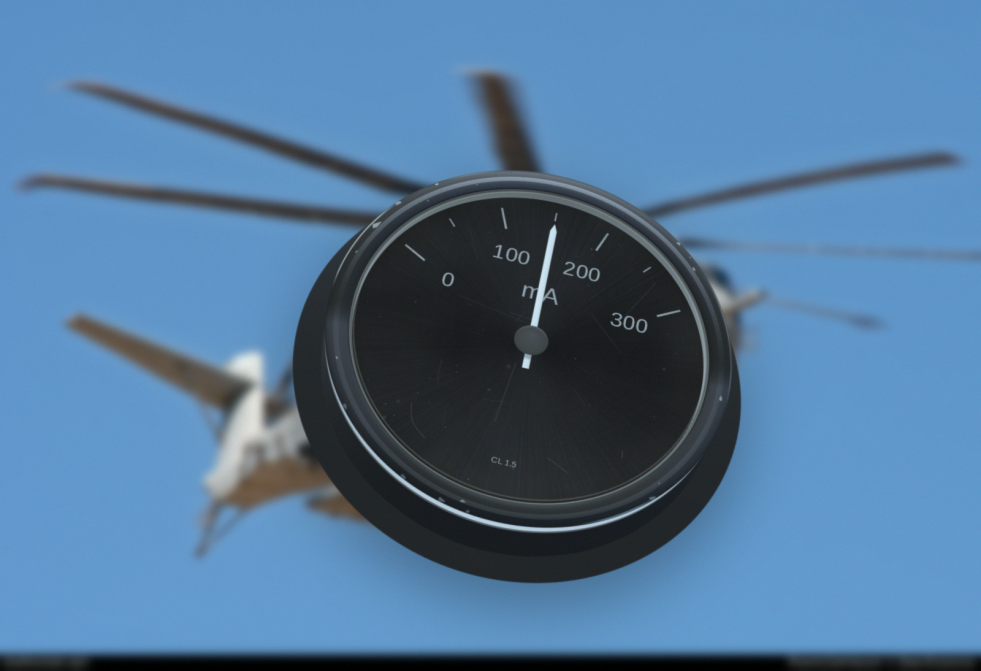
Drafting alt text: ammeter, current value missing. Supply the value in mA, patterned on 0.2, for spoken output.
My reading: 150
